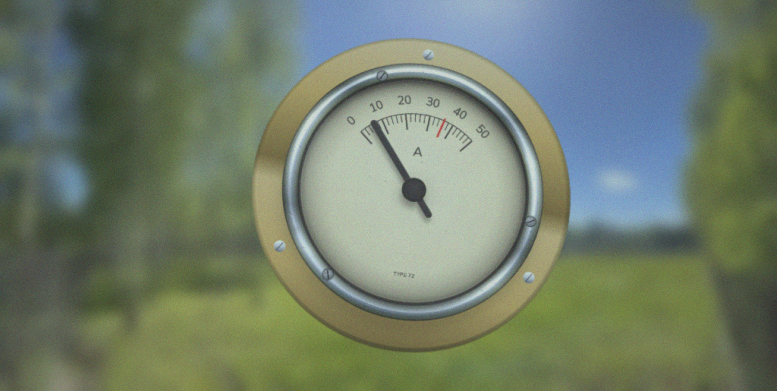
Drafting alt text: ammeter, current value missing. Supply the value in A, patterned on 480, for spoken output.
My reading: 6
